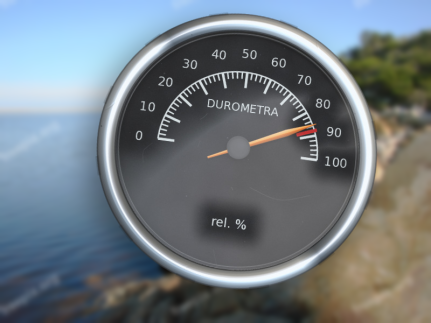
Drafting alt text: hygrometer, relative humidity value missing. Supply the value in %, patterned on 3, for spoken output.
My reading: 86
